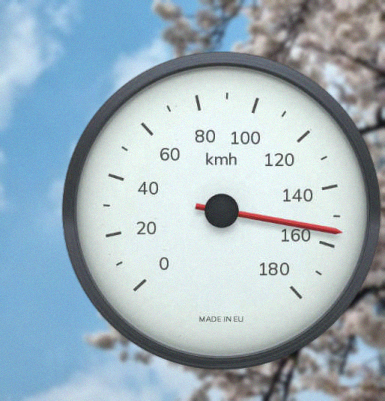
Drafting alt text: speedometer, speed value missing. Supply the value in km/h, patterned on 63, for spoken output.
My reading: 155
